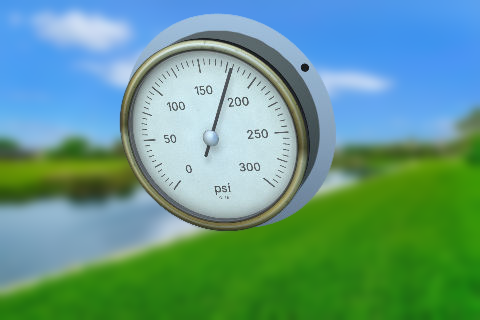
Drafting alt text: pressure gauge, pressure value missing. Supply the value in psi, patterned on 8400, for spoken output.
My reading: 180
